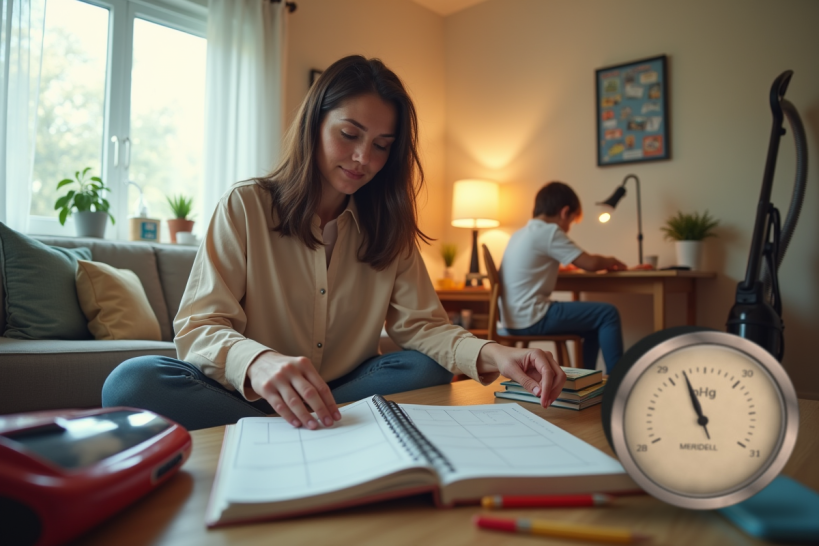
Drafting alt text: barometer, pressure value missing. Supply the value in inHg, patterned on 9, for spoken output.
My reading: 29.2
